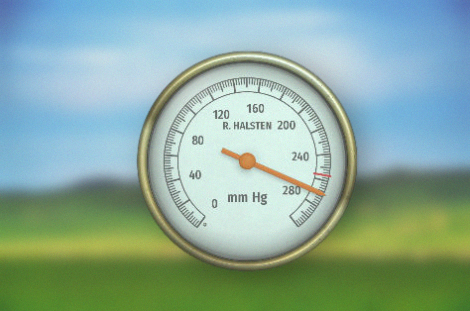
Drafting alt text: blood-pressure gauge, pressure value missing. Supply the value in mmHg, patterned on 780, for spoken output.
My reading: 270
